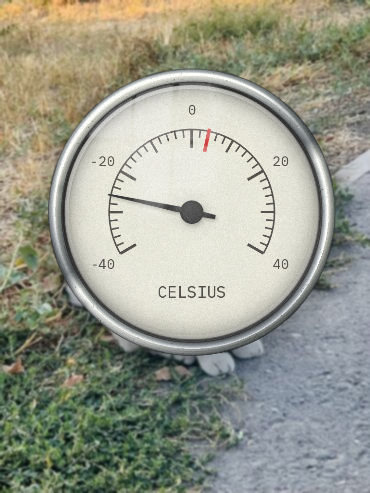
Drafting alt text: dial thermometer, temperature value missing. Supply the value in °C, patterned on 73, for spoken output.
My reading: -26
